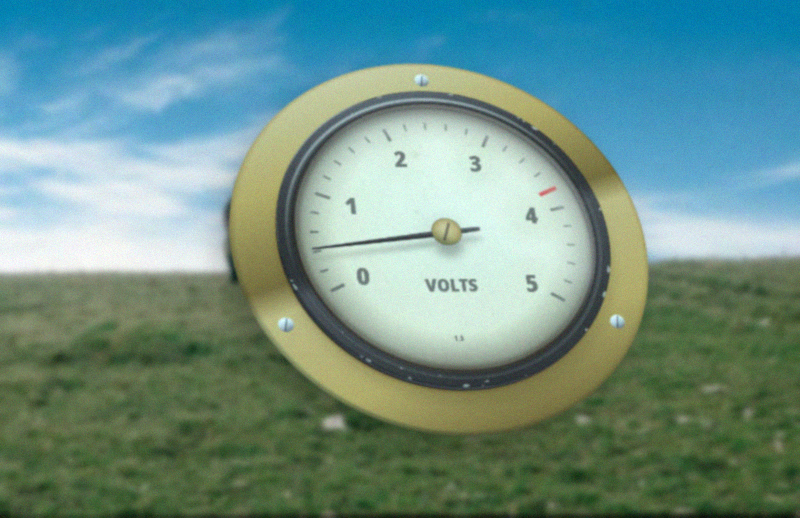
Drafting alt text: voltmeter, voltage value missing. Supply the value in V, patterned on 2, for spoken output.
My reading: 0.4
